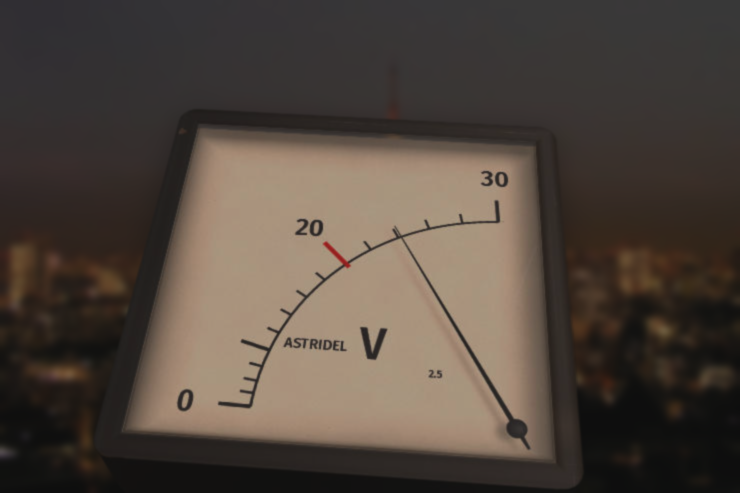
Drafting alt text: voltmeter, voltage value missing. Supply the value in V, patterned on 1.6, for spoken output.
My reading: 24
